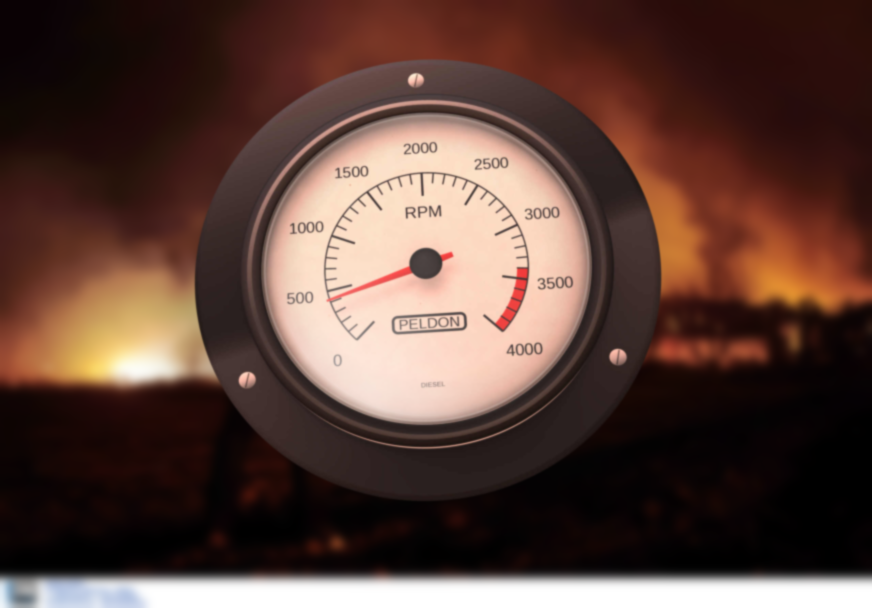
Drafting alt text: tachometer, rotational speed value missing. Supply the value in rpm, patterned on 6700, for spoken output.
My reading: 400
